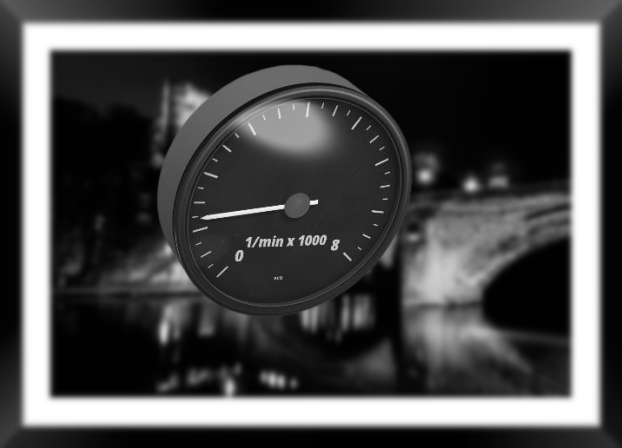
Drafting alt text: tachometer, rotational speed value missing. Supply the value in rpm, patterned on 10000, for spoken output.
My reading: 1250
